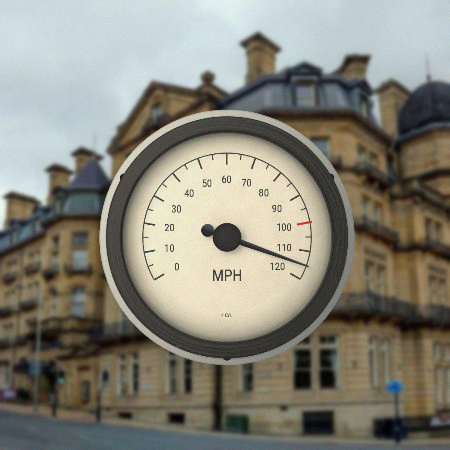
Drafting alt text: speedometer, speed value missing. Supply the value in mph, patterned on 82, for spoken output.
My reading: 115
